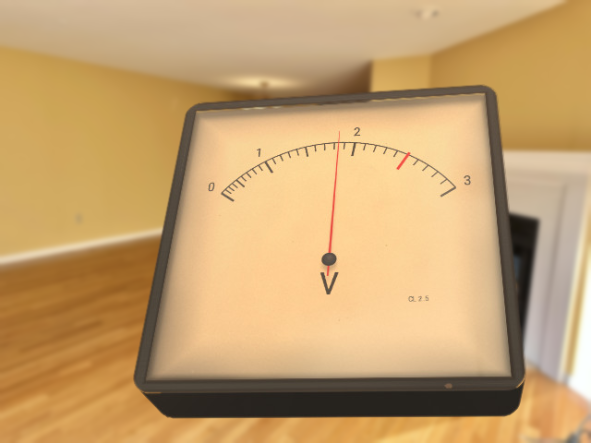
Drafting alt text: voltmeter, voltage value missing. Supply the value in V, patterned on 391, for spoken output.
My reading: 1.85
